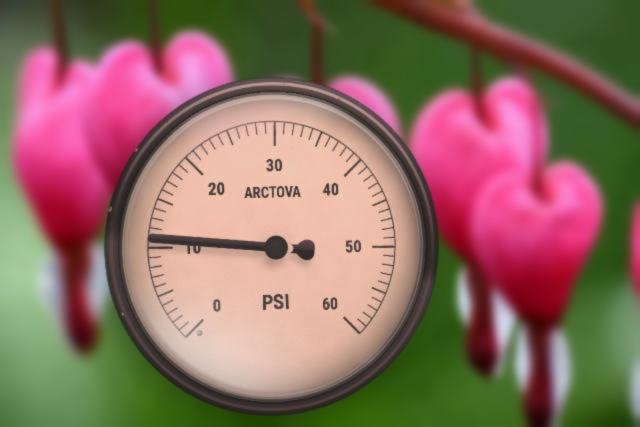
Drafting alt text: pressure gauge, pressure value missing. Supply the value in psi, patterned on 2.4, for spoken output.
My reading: 11
